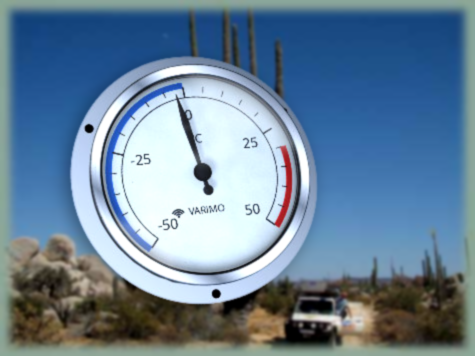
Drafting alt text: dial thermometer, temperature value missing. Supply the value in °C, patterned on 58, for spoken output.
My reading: -2.5
